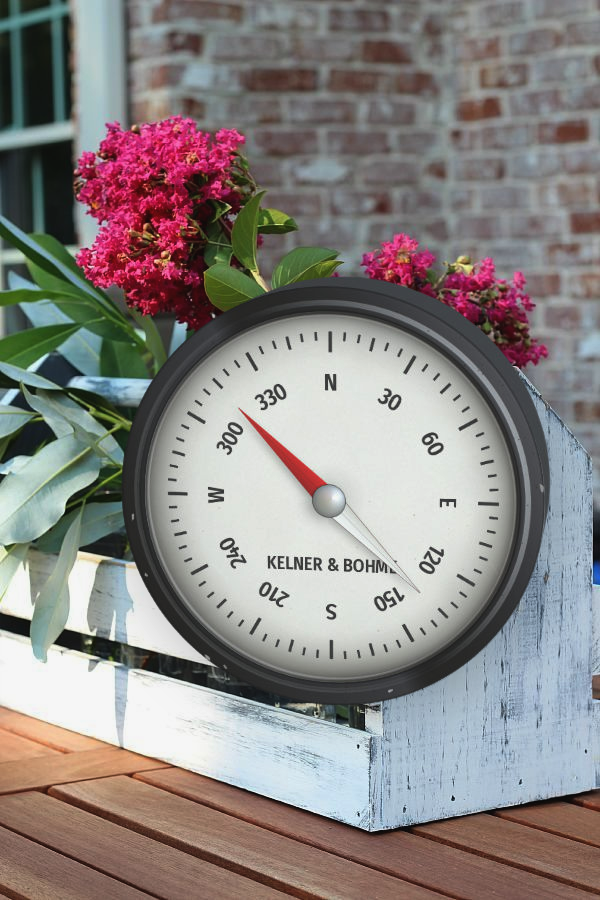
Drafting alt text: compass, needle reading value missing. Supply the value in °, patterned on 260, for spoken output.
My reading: 315
